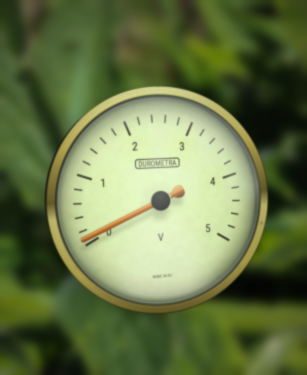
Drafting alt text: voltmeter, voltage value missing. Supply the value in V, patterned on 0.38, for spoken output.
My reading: 0.1
